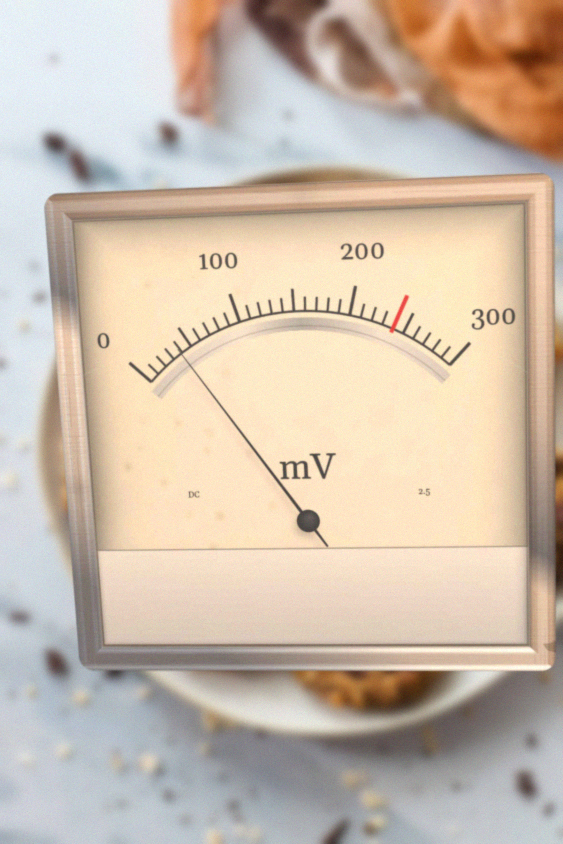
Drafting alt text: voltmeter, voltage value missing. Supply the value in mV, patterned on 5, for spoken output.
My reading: 40
